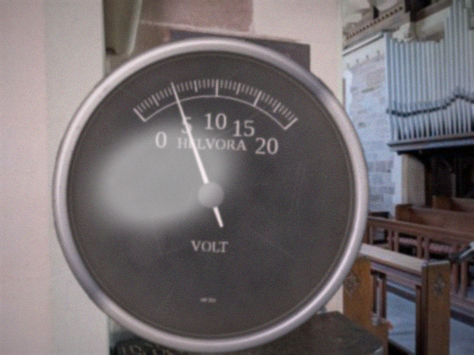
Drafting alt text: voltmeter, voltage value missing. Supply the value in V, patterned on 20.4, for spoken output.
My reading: 5
